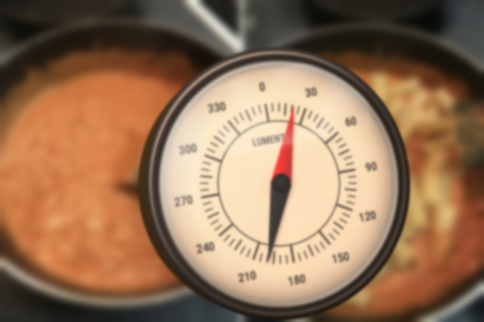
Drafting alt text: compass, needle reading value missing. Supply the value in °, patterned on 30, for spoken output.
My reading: 20
